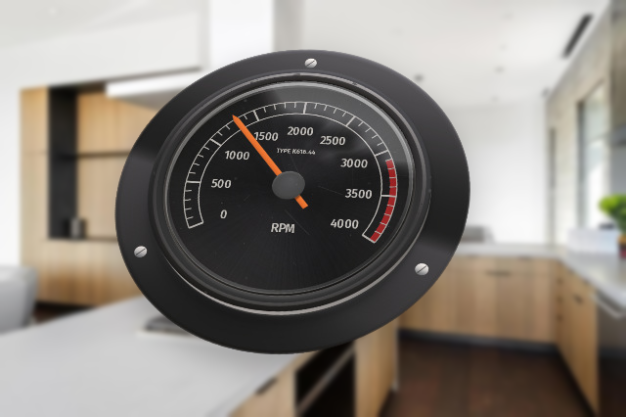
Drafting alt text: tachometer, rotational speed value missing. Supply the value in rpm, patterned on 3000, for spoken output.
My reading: 1300
